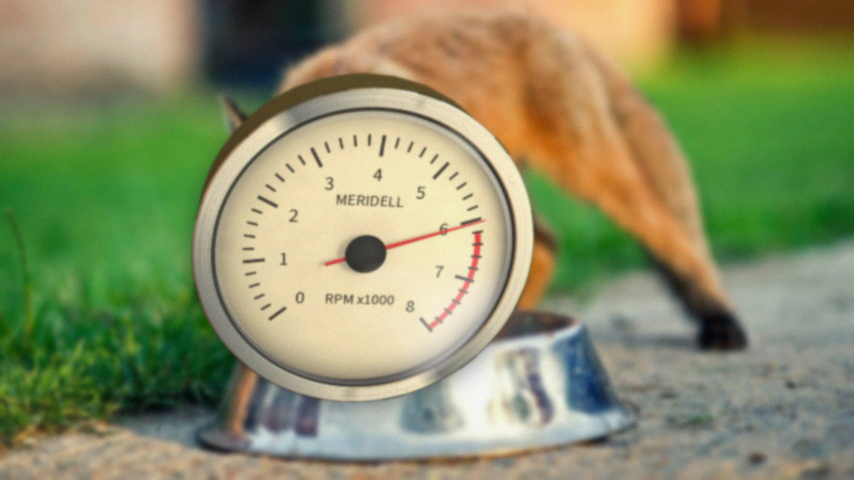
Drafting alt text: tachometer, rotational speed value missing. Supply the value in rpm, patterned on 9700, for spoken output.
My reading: 6000
